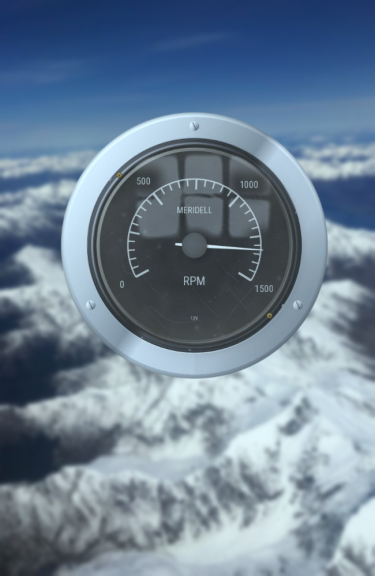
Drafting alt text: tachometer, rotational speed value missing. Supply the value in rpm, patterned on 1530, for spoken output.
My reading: 1325
